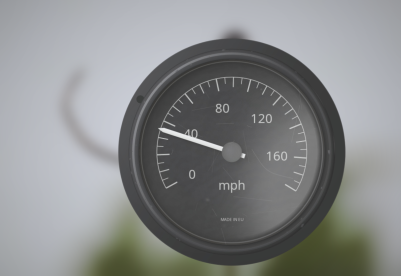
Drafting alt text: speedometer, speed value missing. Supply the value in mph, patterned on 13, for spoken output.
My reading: 35
